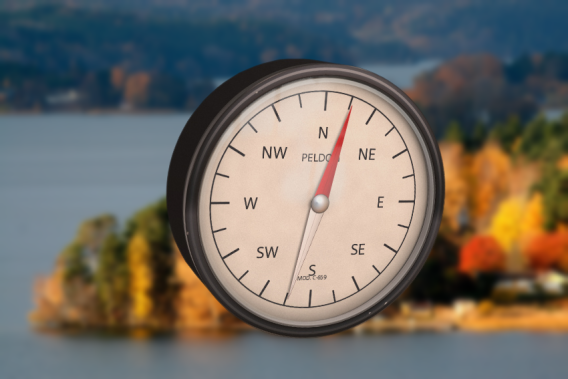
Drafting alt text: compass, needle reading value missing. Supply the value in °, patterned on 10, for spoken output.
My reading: 15
